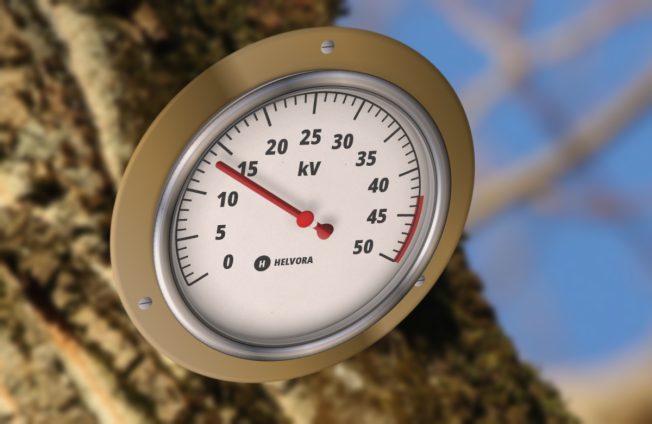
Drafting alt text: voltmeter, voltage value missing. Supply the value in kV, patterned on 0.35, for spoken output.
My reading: 13.5
